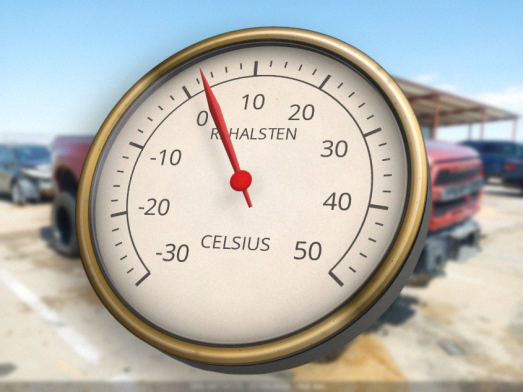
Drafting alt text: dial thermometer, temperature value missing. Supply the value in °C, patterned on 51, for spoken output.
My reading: 3
